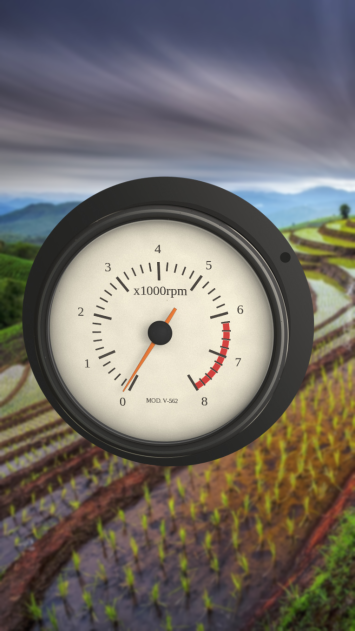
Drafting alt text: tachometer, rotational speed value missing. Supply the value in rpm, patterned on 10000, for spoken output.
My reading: 100
